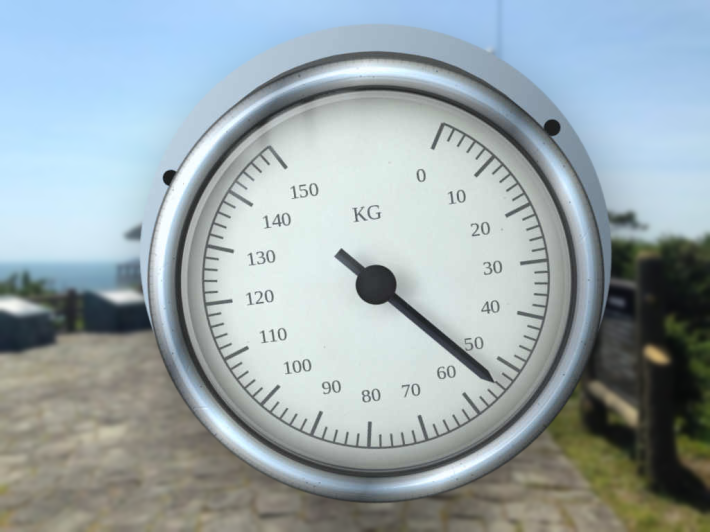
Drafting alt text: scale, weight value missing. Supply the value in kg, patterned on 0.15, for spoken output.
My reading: 54
